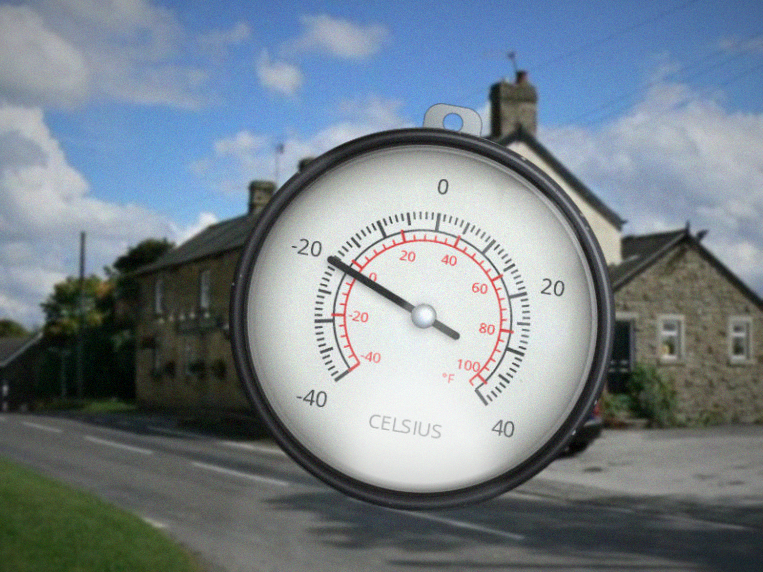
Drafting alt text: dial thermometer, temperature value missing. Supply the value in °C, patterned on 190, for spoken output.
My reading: -20
